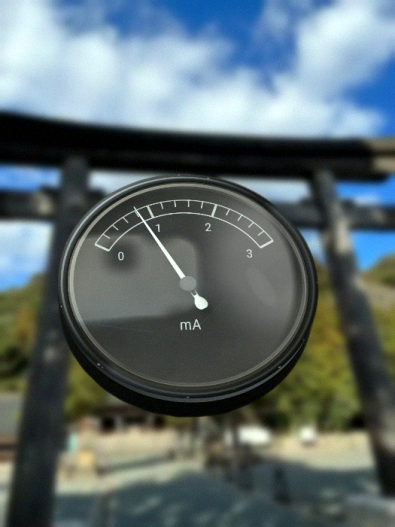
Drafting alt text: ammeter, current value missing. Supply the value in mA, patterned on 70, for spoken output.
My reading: 0.8
